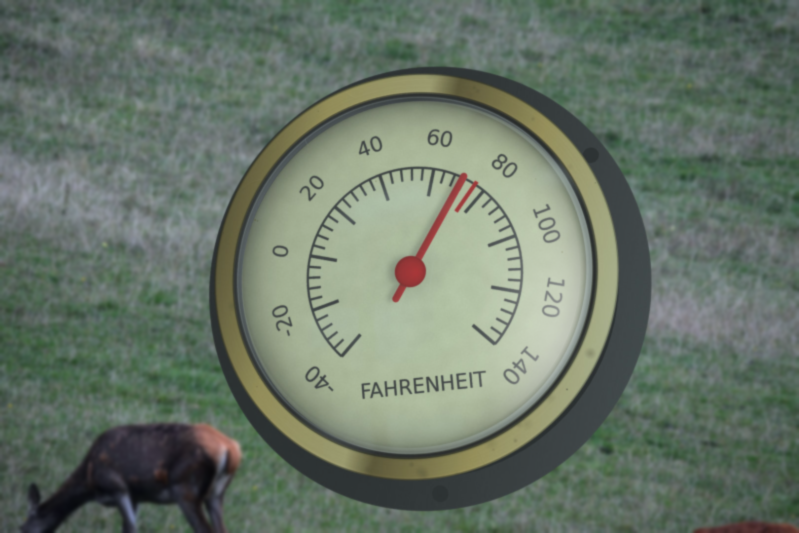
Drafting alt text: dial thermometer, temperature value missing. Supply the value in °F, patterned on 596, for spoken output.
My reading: 72
